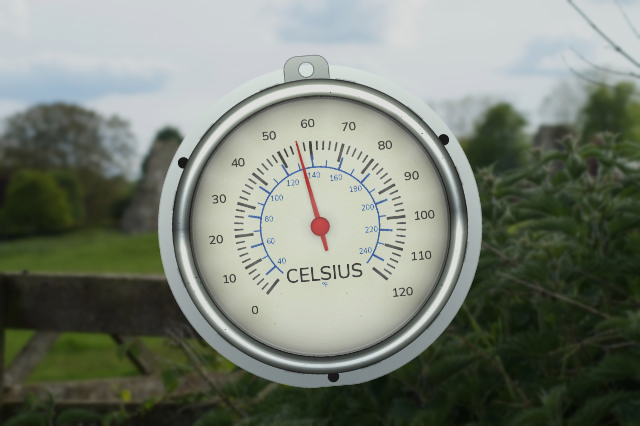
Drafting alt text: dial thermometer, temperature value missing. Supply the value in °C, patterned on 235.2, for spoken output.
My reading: 56
